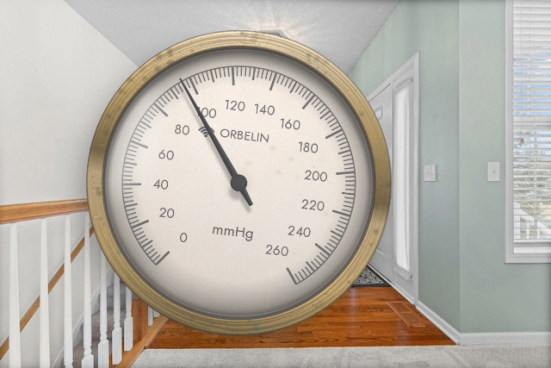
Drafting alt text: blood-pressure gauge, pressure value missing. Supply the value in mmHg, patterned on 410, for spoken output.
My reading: 96
